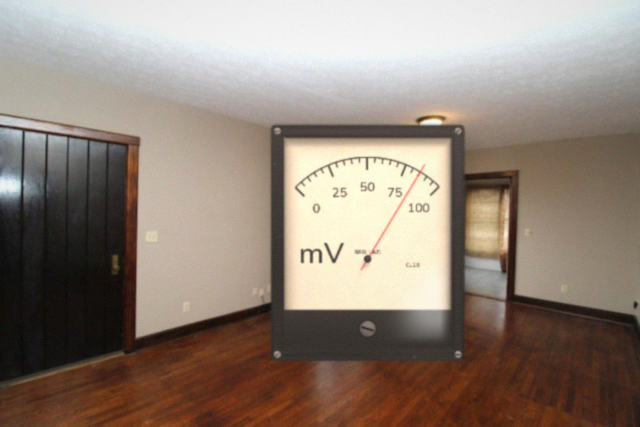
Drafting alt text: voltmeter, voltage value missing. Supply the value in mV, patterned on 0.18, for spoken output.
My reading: 85
